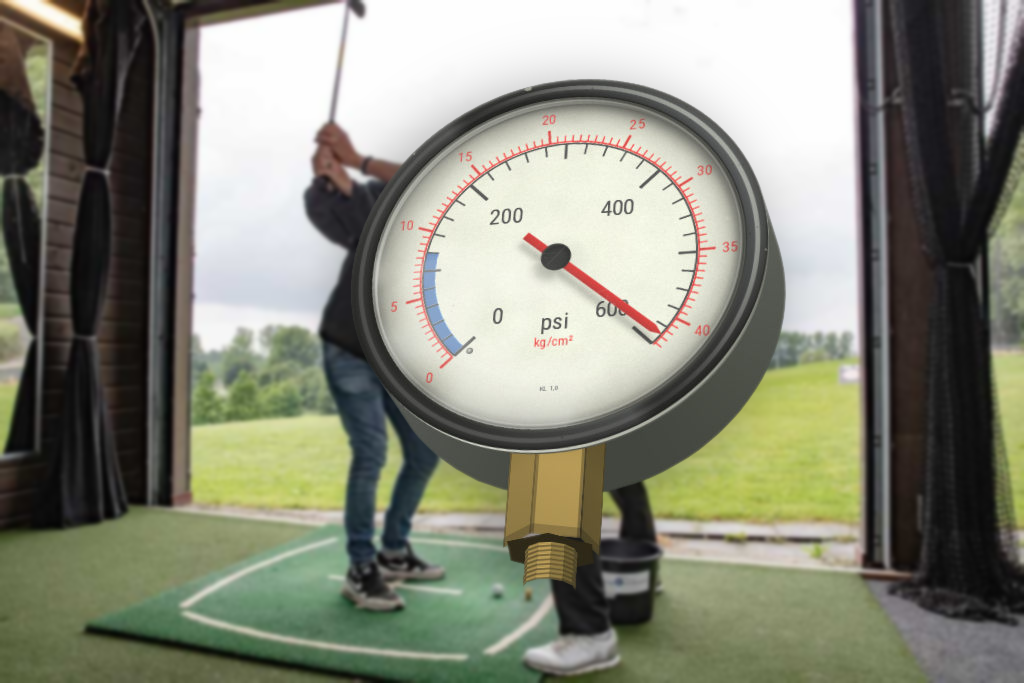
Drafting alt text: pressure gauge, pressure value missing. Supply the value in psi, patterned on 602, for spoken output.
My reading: 590
